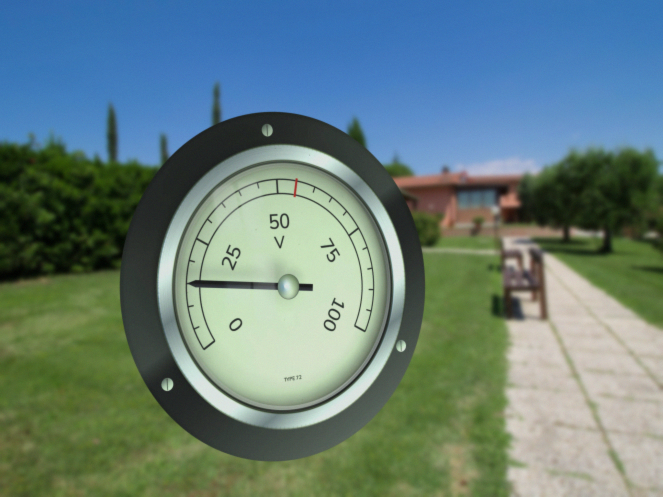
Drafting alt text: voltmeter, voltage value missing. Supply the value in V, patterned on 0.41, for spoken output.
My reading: 15
